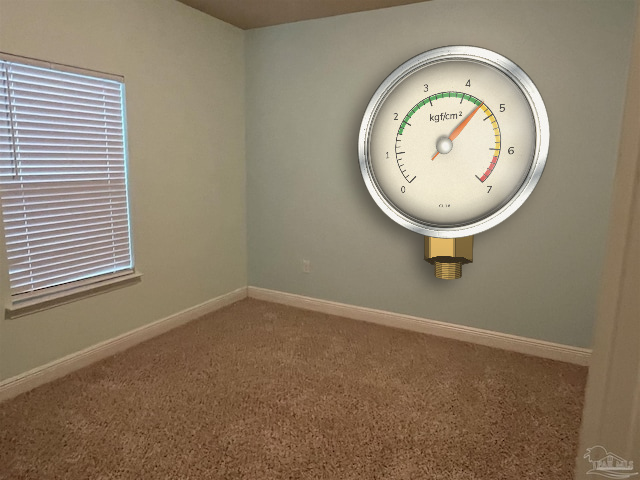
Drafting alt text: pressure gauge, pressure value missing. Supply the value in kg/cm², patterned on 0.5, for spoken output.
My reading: 4.6
